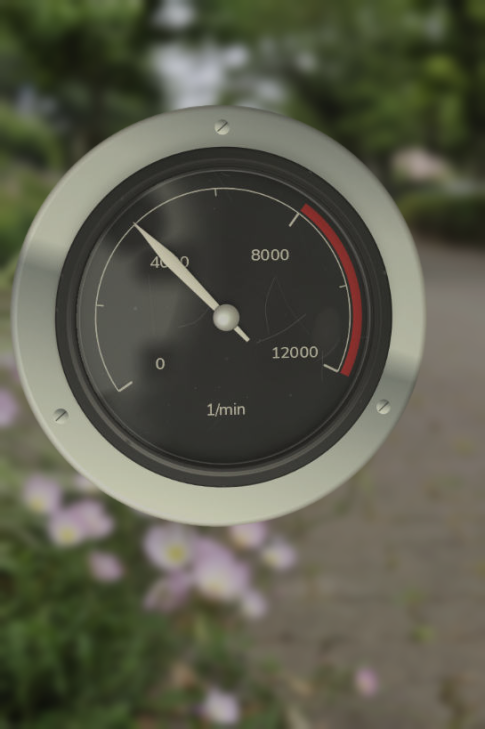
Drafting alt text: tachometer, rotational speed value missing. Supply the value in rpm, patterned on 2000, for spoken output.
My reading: 4000
